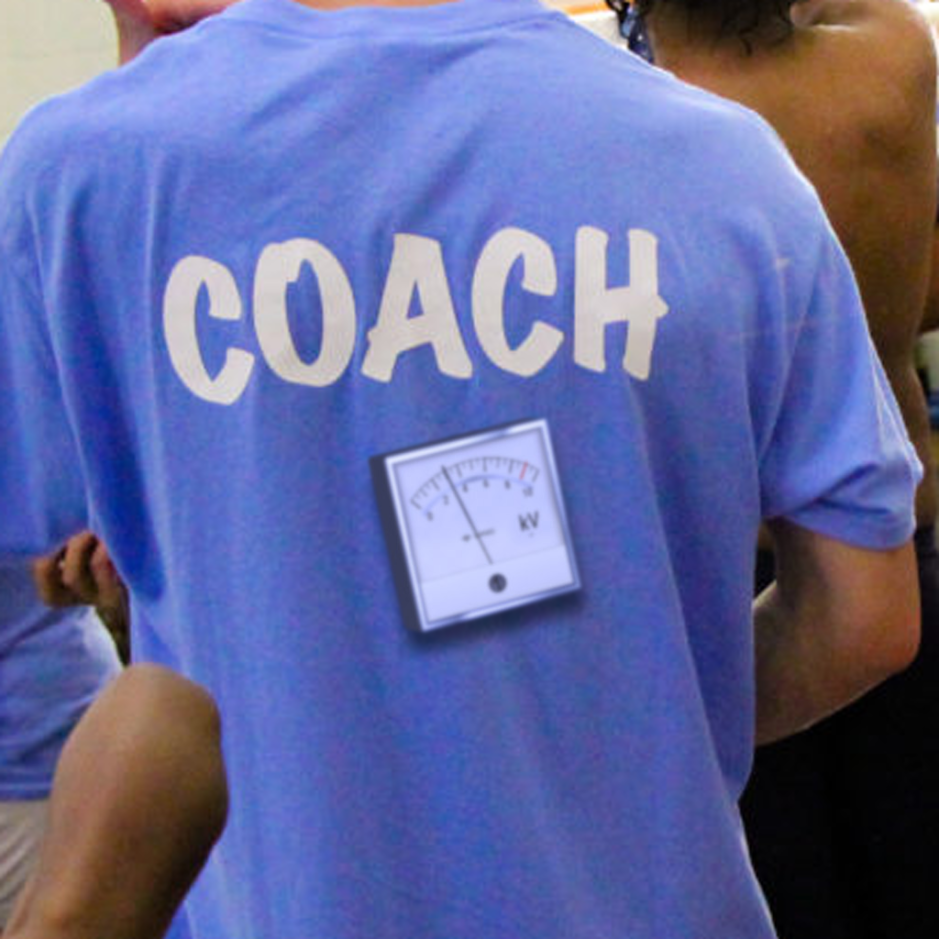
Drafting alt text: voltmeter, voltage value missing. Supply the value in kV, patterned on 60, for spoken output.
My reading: 3
